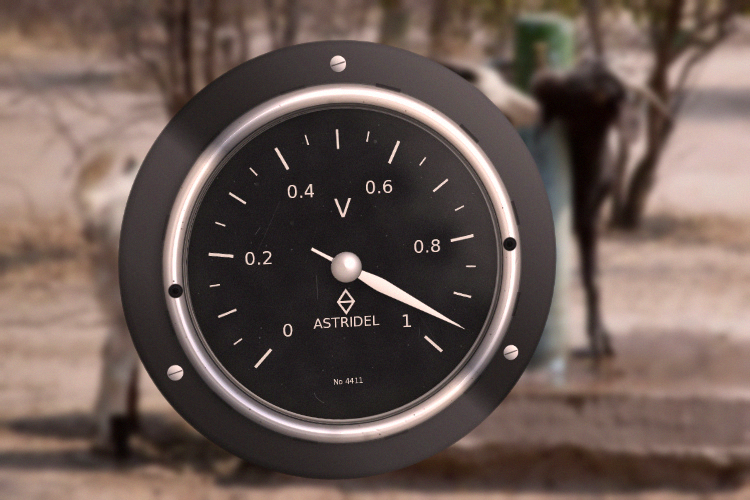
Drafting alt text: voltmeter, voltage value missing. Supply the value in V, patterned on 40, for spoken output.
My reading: 0.95
